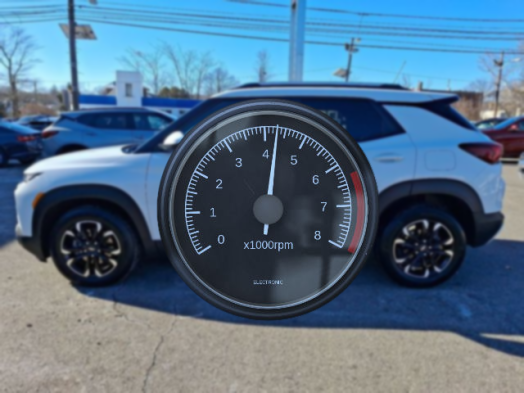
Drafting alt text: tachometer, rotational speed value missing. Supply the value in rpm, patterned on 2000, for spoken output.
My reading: 4300
